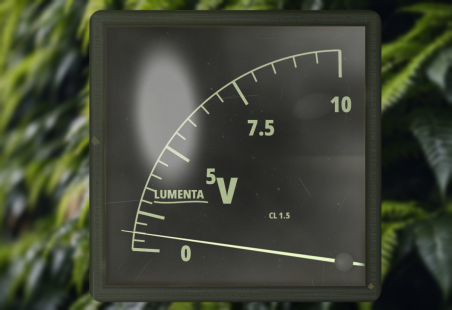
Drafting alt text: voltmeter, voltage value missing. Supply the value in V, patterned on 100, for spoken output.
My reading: 1.5
